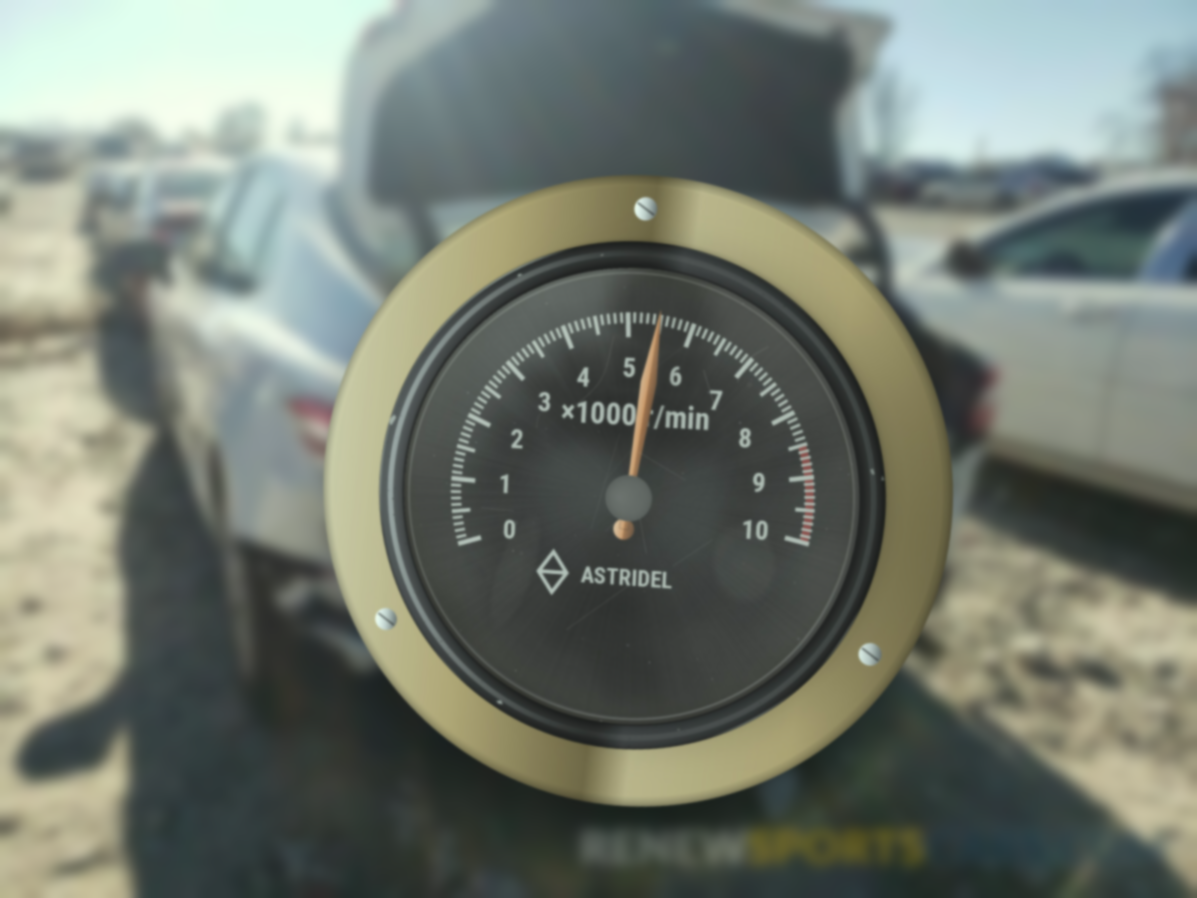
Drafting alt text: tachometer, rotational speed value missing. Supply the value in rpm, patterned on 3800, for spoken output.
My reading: 5500
